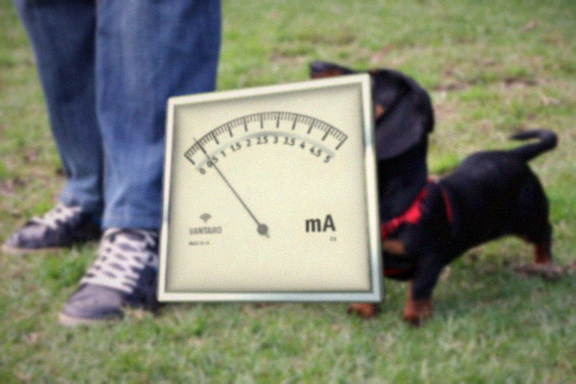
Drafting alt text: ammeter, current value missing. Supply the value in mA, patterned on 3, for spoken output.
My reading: 0.5
